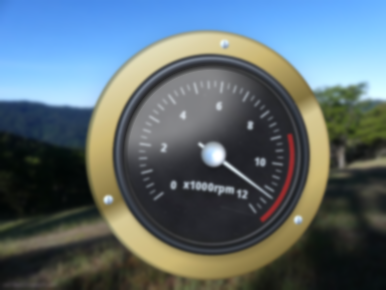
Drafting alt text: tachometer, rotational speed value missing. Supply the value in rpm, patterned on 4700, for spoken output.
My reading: 11250
